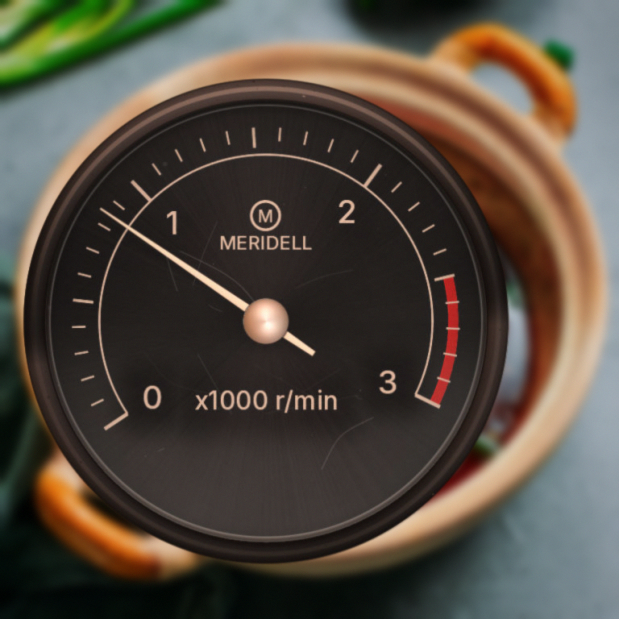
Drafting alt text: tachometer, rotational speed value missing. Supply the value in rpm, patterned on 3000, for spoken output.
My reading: 850
